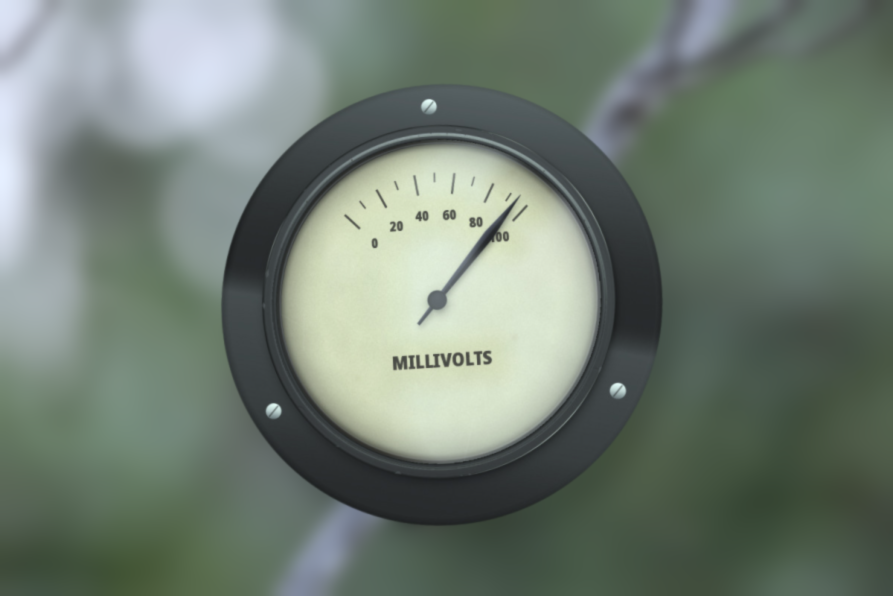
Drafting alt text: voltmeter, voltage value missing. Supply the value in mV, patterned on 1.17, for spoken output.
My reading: 95
